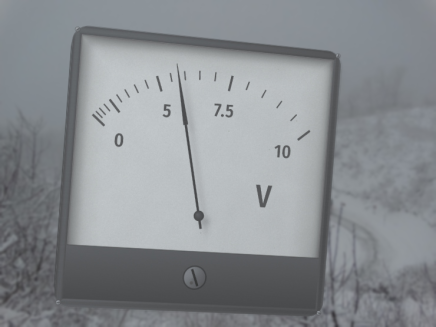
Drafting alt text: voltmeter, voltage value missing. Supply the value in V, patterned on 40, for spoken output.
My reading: 5.75
